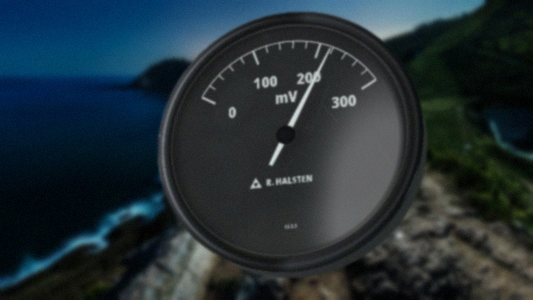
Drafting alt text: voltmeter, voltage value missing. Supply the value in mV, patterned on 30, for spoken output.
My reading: 220
